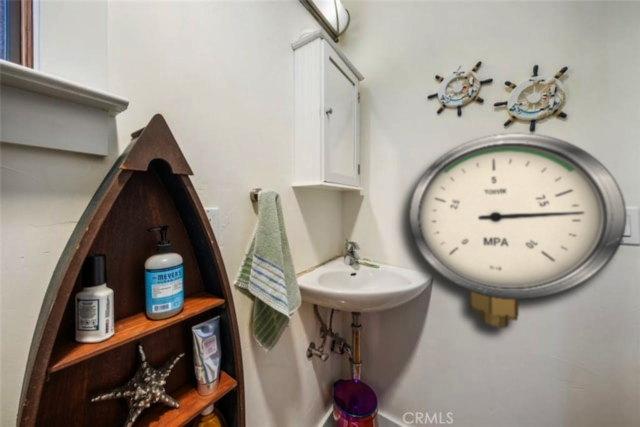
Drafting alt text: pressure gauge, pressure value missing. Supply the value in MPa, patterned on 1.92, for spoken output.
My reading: 8.25
